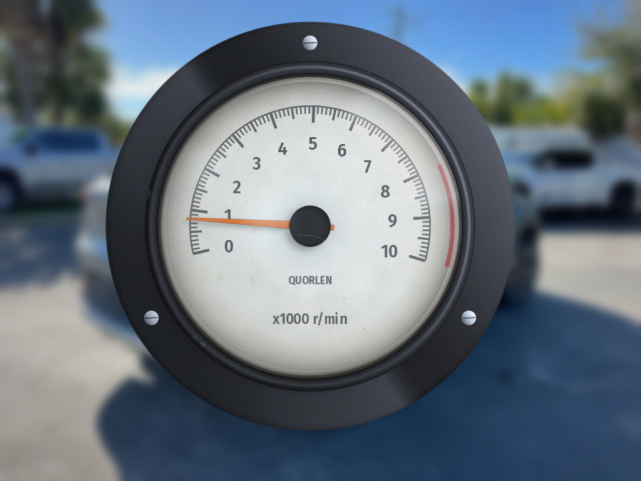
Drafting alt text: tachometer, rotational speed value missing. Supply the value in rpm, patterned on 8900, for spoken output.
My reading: 800
